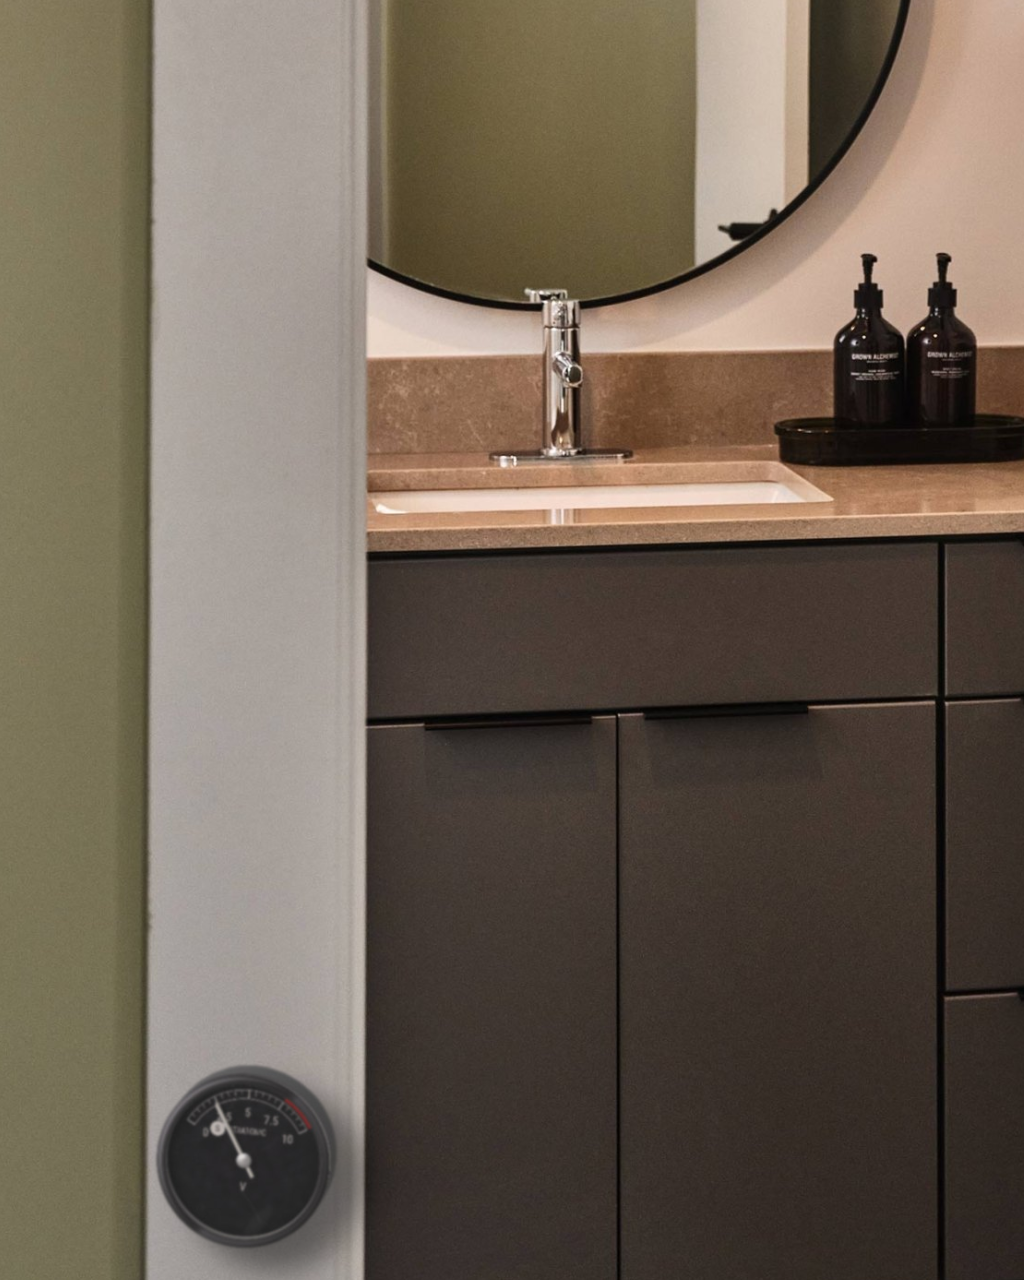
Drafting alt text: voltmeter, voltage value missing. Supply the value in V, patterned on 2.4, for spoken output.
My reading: 2.5
